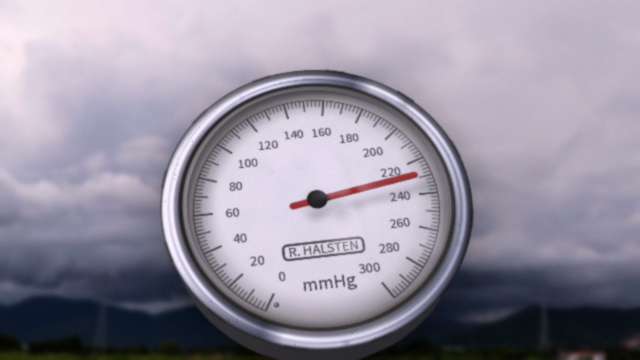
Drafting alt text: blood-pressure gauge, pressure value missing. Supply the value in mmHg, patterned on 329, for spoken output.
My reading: 230
